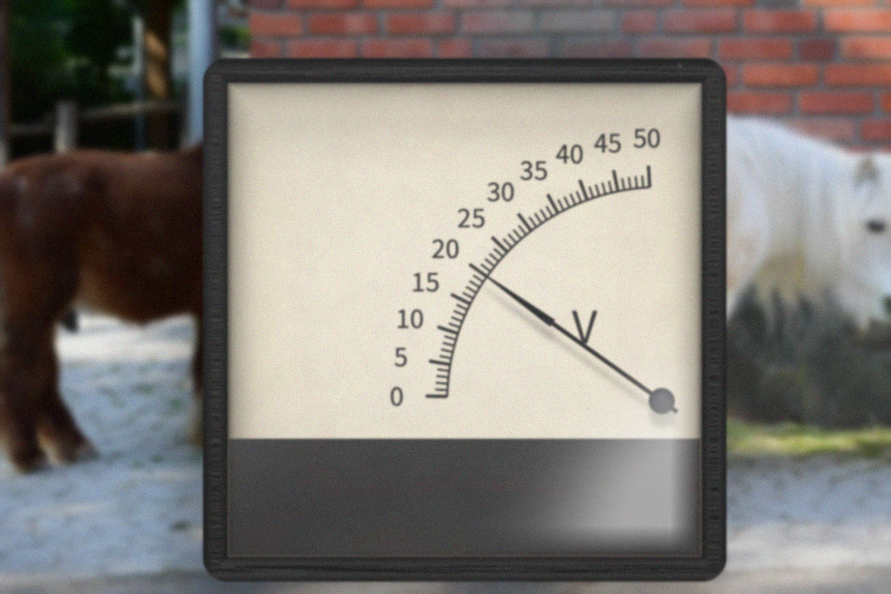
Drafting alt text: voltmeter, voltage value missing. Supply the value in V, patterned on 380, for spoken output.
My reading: 20
